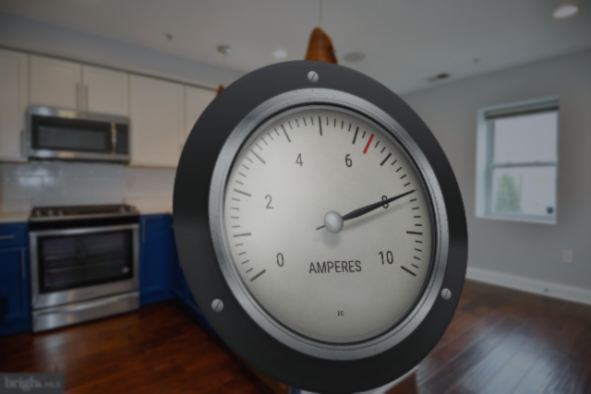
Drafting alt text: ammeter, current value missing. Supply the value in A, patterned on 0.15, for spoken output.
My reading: 8
